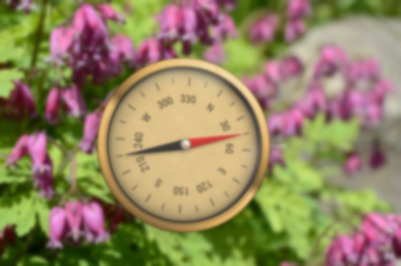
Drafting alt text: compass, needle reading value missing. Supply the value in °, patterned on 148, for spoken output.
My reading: 45
